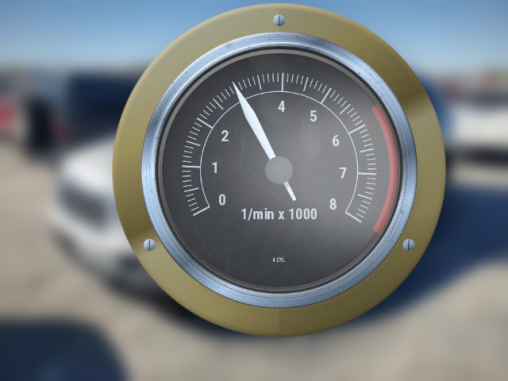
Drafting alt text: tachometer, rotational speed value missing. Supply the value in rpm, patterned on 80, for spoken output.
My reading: 3000
